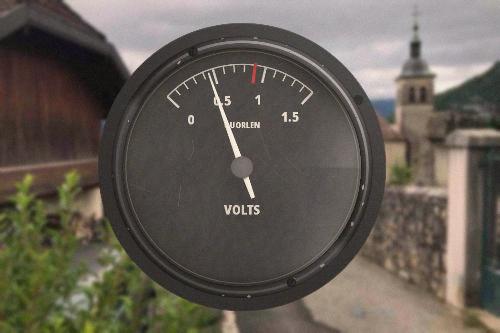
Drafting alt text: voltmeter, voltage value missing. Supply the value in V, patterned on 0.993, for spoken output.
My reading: 0.45
